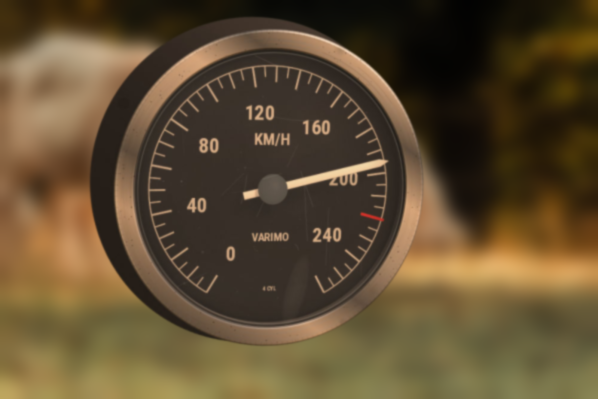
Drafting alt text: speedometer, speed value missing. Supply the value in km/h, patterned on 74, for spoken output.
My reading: 195
